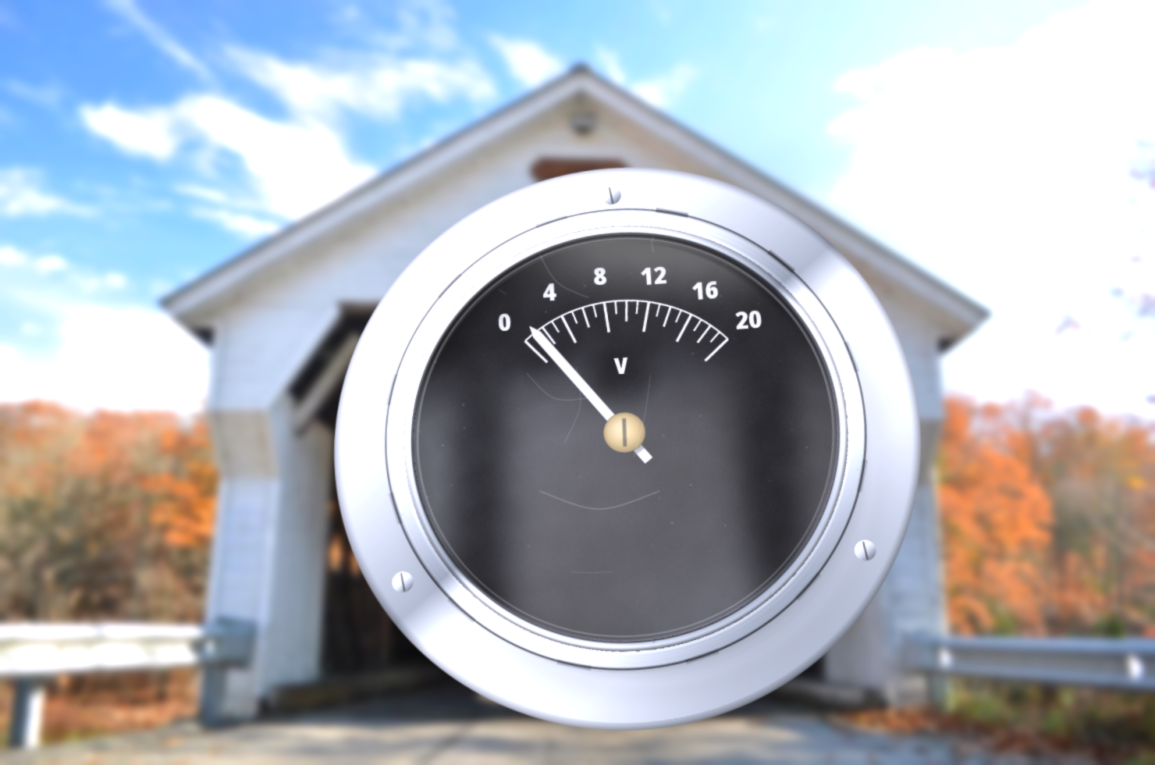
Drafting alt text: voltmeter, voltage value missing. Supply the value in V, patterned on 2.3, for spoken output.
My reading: 1
